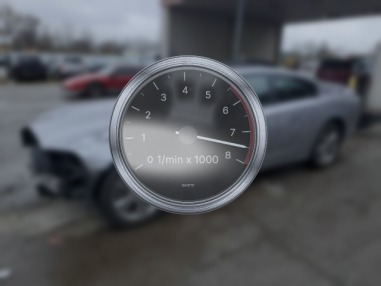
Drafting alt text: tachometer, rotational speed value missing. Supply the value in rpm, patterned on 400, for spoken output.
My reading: 7500
